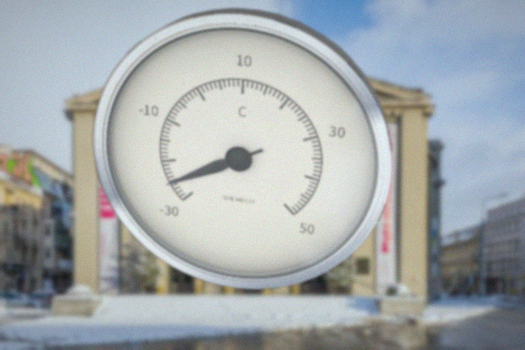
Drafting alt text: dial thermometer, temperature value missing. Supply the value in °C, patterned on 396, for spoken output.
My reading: -25
